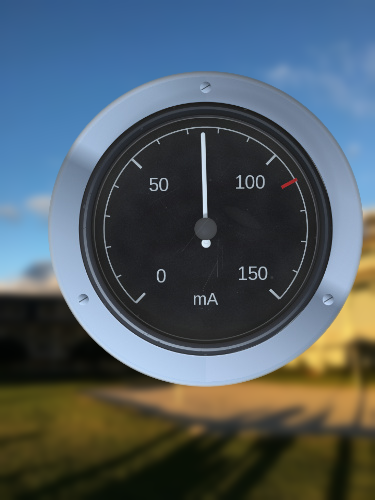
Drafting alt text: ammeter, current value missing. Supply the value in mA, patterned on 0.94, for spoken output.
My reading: 75
